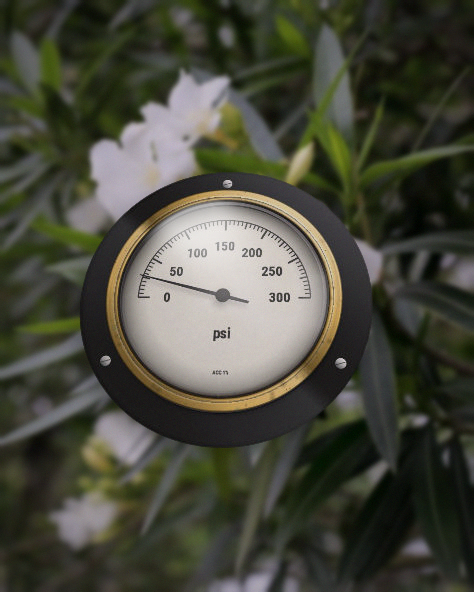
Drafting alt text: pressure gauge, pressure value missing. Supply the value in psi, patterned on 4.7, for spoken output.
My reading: 25
